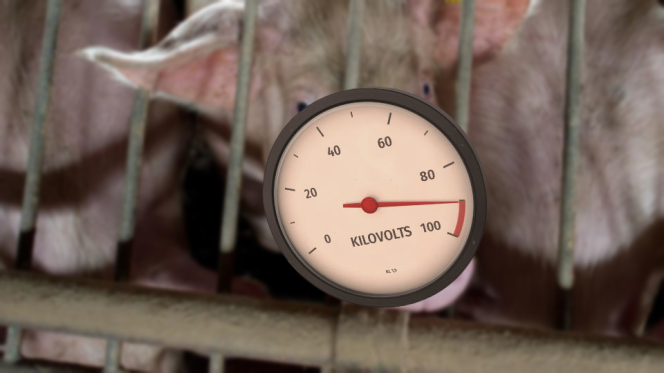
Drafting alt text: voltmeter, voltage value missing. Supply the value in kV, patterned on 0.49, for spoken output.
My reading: 90
